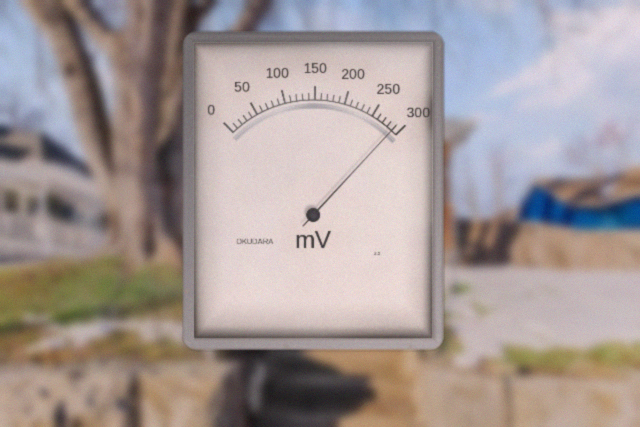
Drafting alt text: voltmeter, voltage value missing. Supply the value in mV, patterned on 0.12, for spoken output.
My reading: 290
